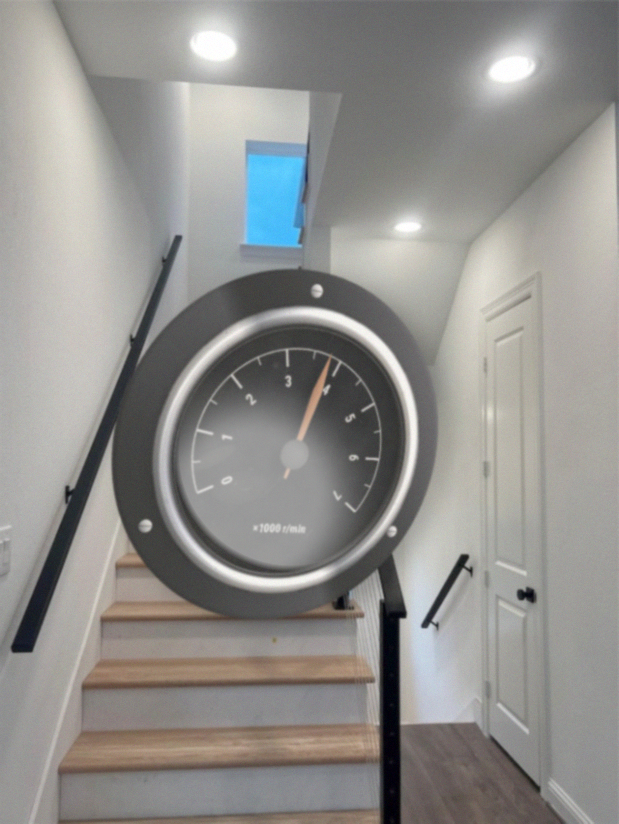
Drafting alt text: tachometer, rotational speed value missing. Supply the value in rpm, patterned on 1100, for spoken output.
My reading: 3750
